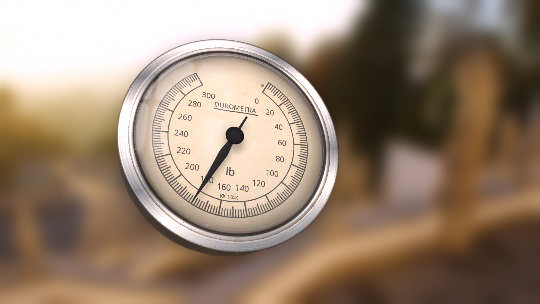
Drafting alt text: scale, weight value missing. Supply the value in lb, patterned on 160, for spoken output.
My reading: 180
